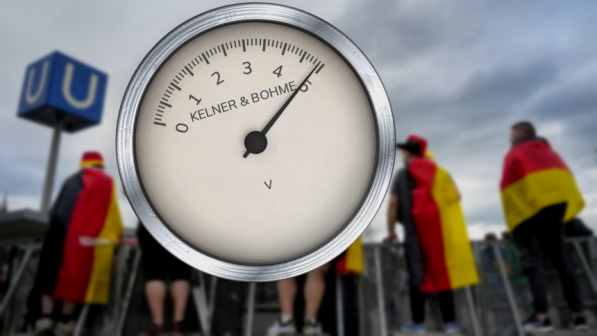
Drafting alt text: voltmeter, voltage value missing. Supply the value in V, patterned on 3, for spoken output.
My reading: 4.9
